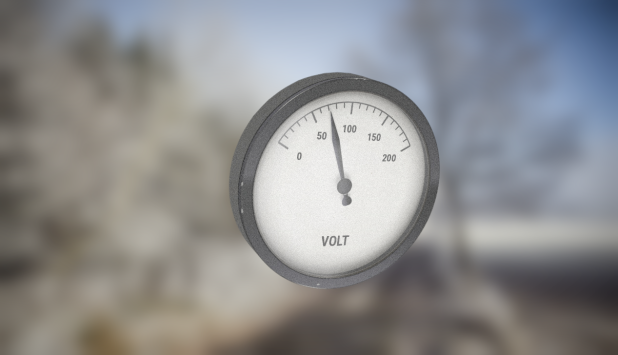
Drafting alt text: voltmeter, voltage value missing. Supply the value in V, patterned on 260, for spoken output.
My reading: 70
